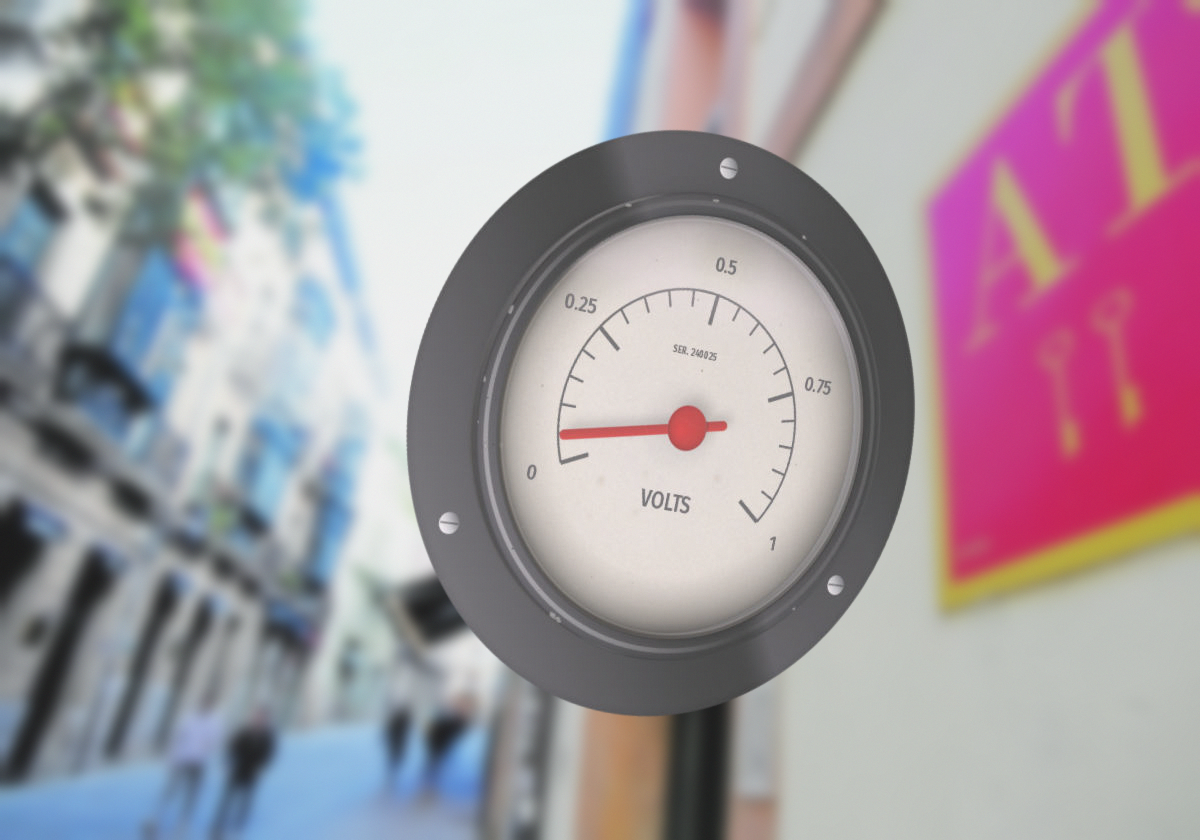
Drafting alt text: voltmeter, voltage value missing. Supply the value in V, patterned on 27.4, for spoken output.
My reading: 0.05
